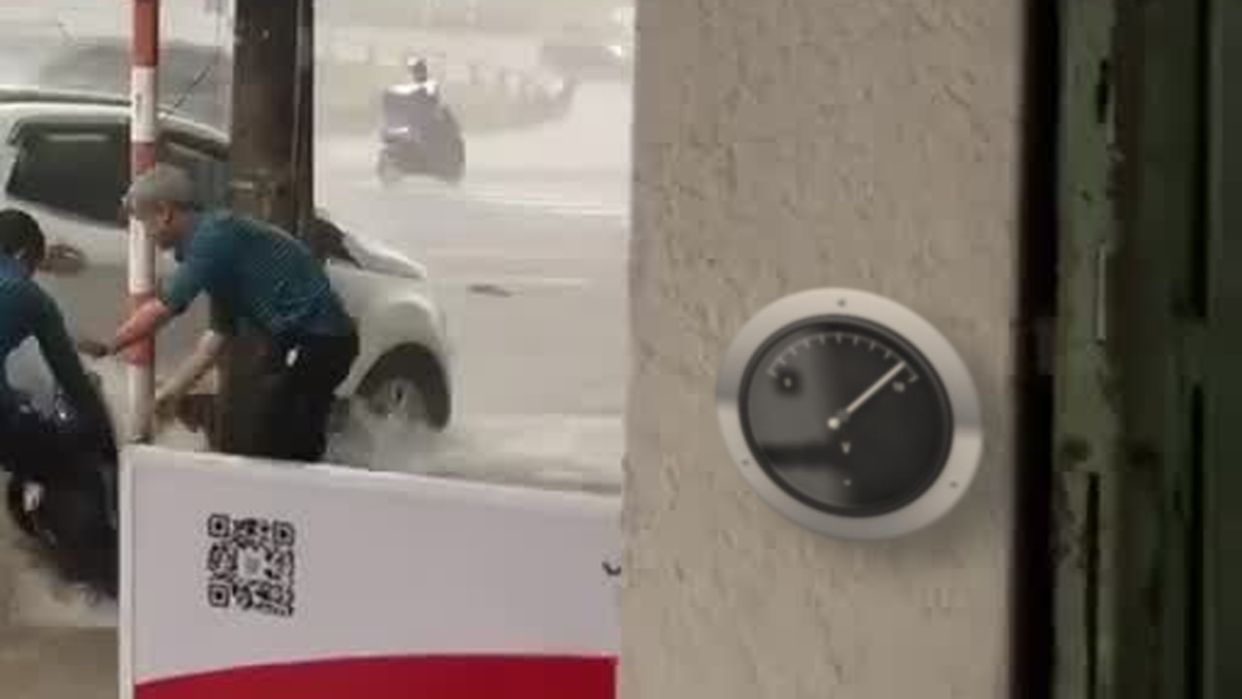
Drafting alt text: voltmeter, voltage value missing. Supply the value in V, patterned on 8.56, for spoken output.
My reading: 9
